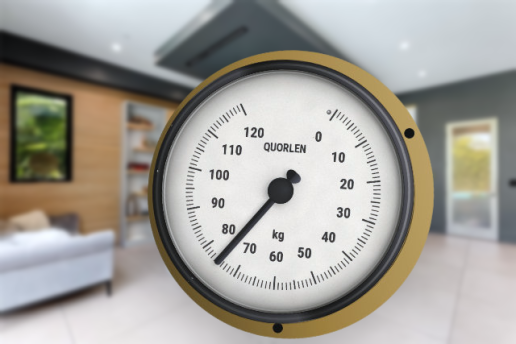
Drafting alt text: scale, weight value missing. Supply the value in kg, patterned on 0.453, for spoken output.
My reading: 75
